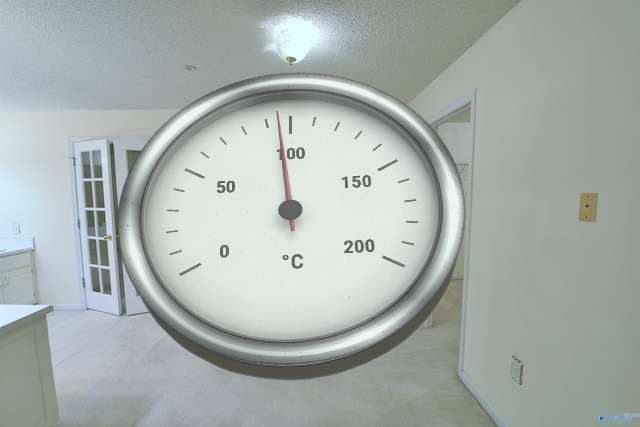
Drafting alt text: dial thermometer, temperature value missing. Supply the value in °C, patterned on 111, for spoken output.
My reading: 95
